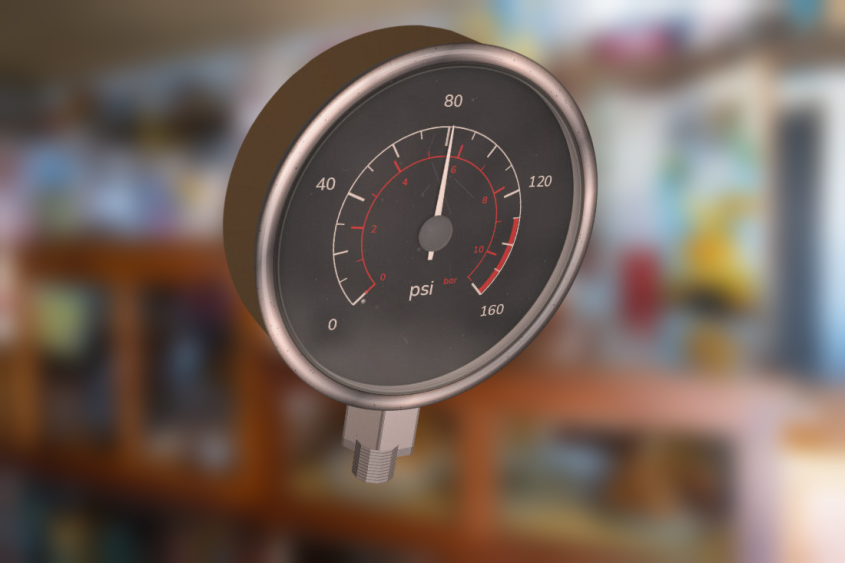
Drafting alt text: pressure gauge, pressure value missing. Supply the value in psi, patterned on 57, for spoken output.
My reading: 80
